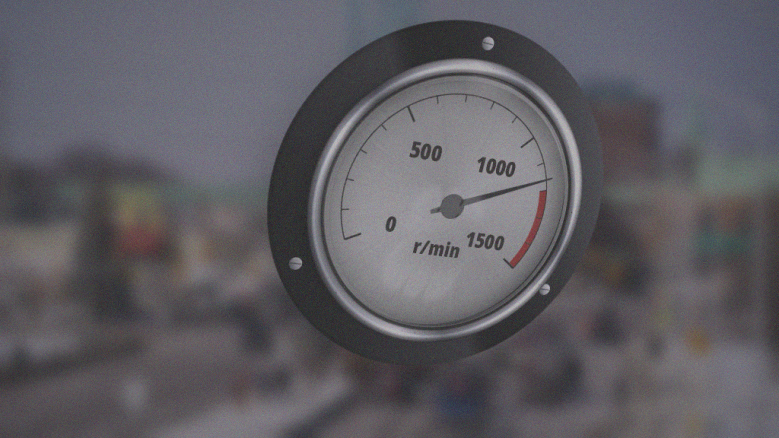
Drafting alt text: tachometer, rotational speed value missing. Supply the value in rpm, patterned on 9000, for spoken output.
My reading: 1150
